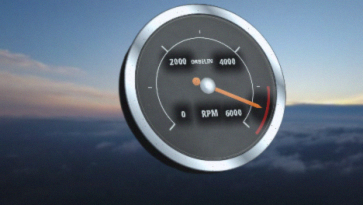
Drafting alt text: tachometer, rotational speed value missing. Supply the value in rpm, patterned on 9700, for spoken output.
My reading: 5500
